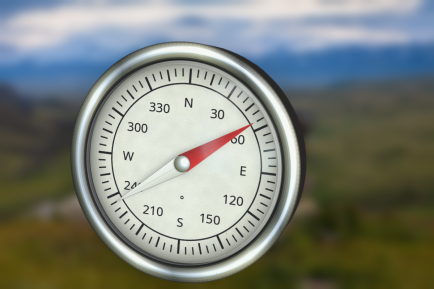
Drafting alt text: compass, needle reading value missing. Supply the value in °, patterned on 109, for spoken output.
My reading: 55
